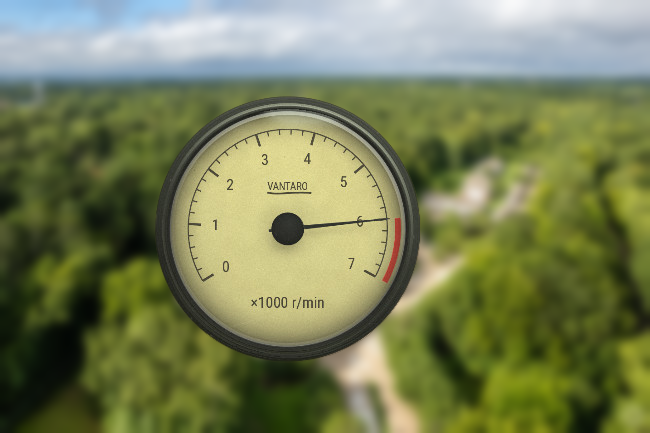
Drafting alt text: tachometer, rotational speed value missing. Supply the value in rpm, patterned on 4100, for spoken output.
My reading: 6000
